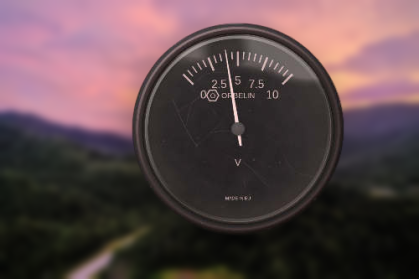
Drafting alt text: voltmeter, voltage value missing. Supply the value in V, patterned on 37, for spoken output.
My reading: 4
